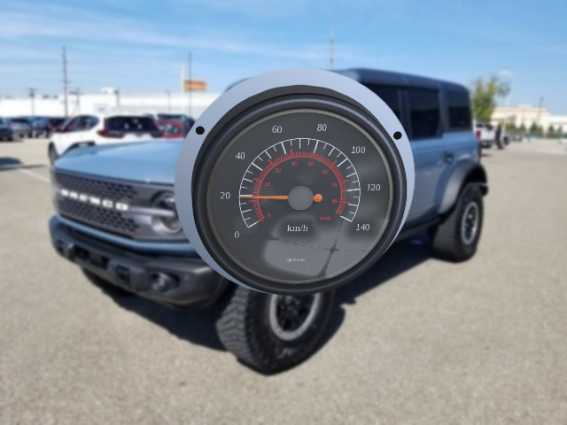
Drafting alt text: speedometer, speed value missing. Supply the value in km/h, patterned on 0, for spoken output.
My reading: 20
